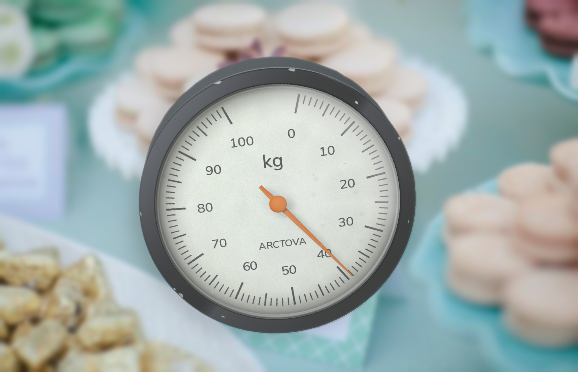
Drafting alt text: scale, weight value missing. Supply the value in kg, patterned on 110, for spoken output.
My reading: 39
